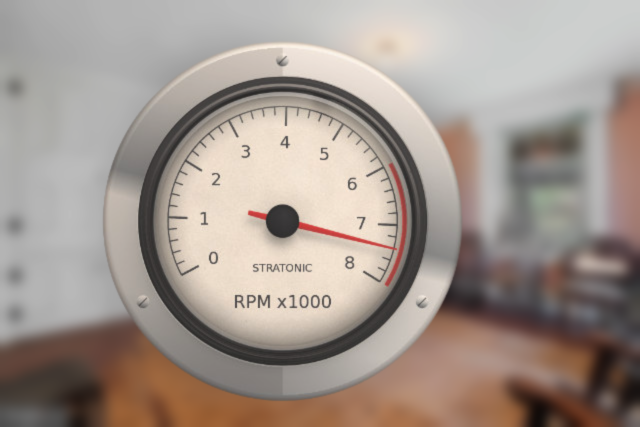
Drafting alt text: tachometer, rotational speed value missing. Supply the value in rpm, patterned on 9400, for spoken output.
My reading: 7400
